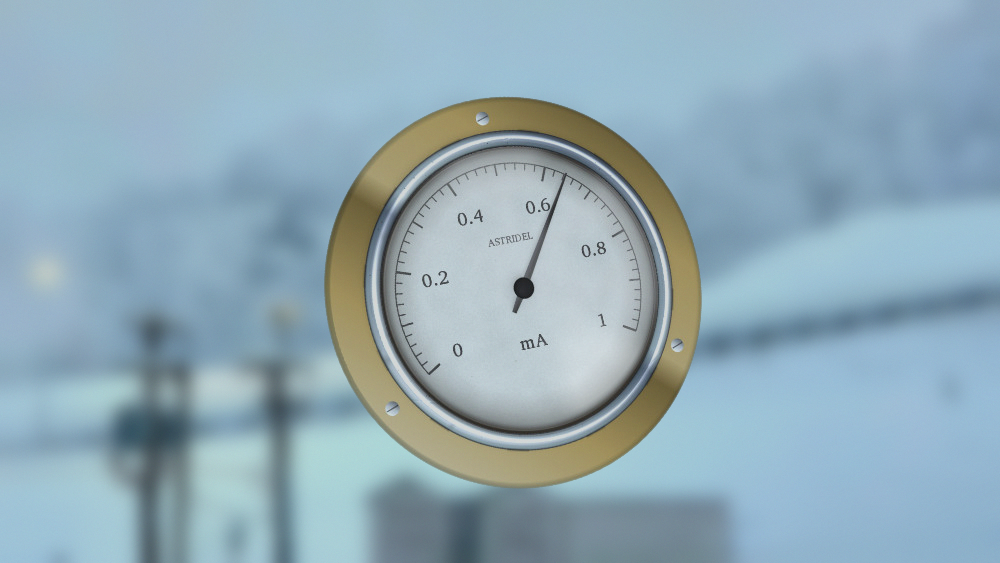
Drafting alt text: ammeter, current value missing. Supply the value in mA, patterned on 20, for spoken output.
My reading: 0.64
